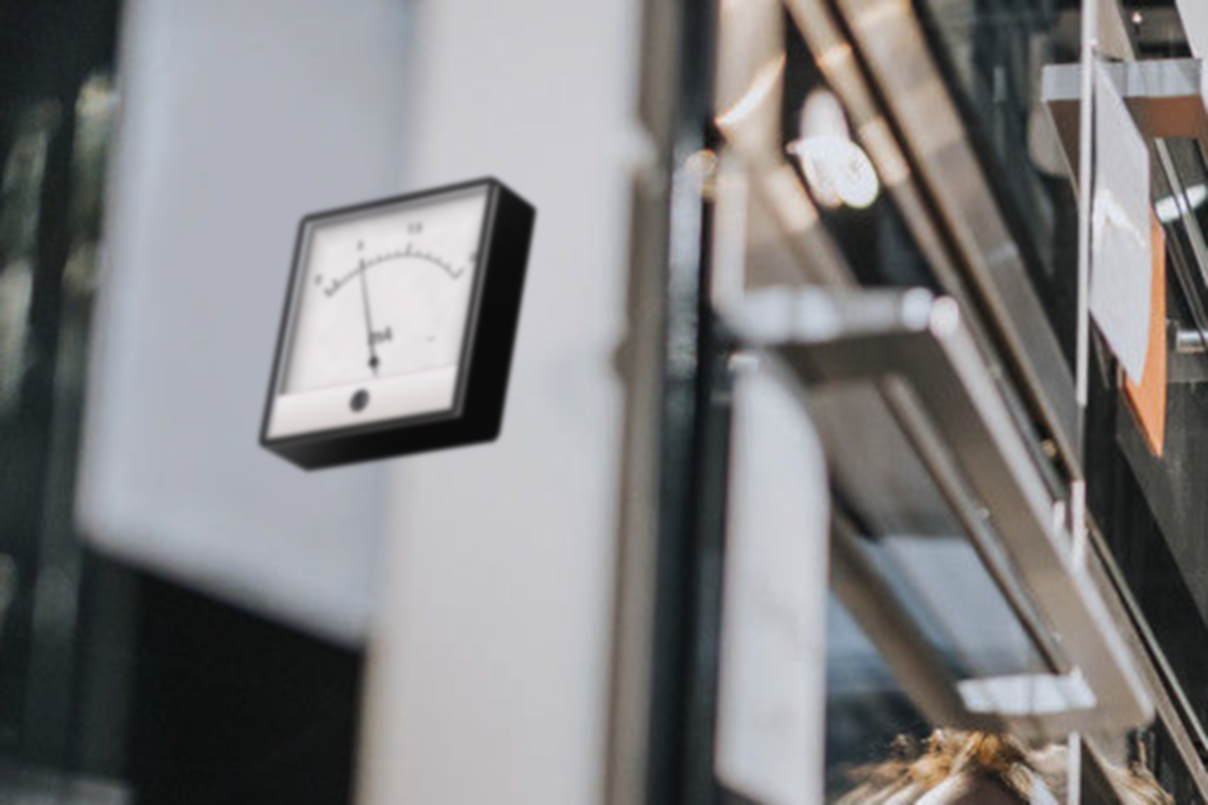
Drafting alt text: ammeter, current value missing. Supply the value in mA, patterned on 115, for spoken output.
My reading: 5
